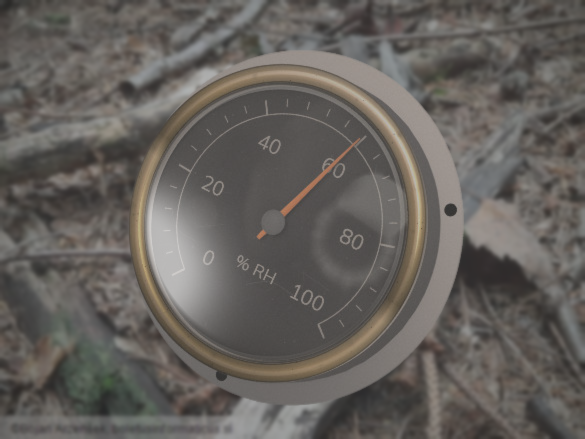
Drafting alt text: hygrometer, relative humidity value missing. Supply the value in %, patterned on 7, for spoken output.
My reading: 60
